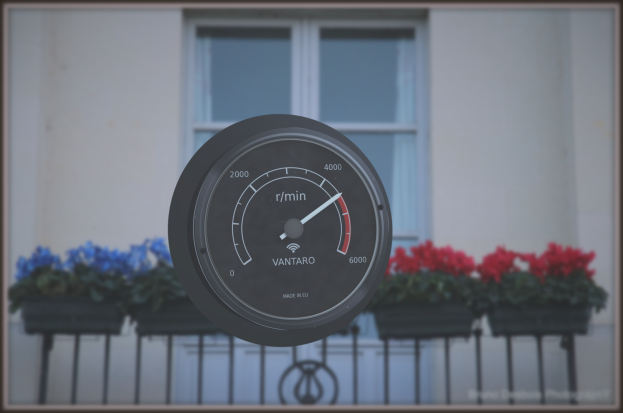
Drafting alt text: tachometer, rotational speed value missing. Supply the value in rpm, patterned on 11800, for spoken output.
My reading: 4500
